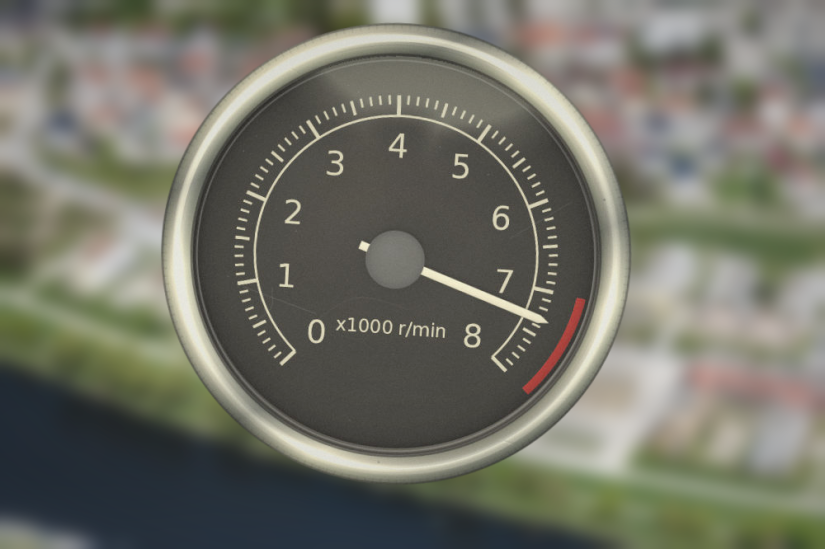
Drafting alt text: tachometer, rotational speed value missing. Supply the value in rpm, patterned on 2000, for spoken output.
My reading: 7300
